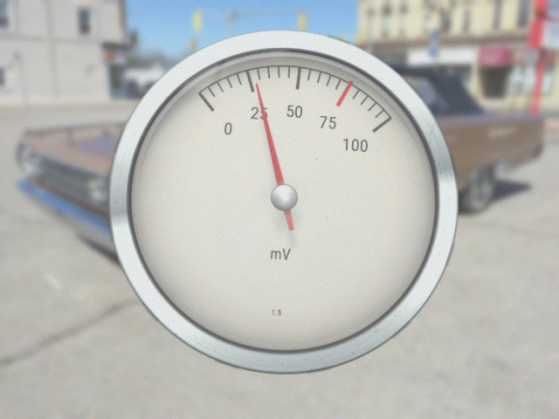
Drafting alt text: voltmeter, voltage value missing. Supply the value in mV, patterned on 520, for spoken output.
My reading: 27.5
